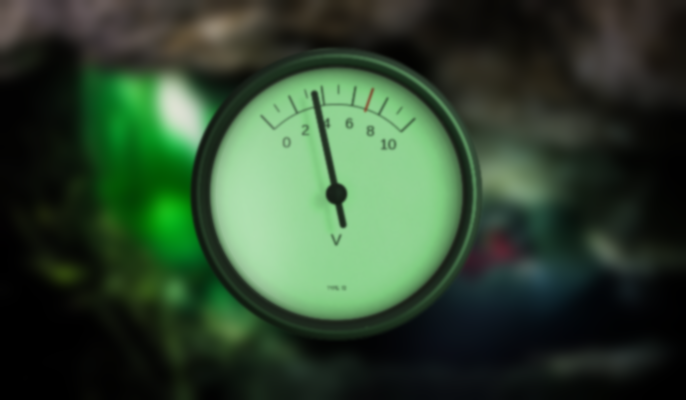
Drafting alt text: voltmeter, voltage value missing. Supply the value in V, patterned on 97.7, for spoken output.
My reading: 3.5
